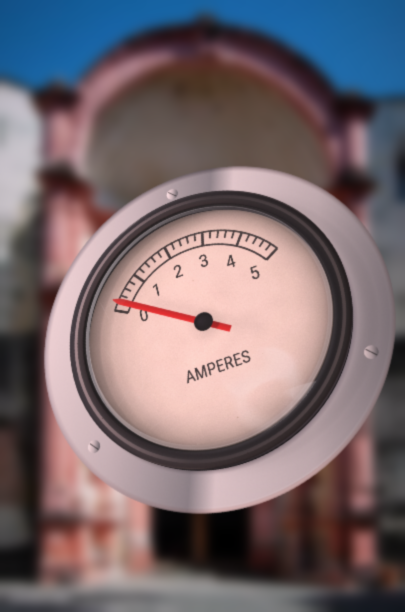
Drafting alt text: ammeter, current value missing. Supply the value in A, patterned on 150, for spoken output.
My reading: 0.2
